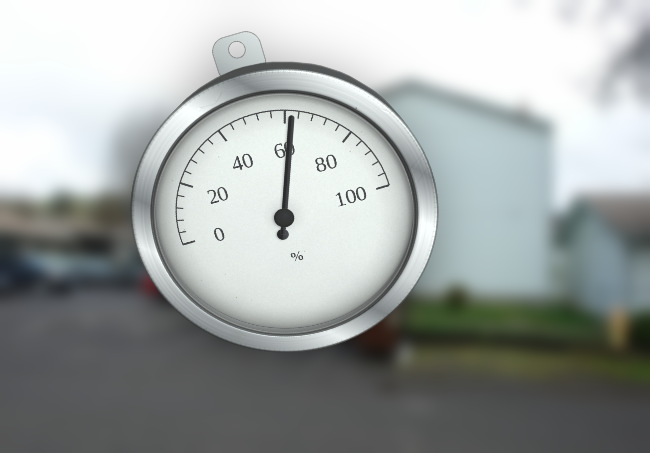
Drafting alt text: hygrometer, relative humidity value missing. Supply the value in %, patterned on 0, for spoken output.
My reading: 62
